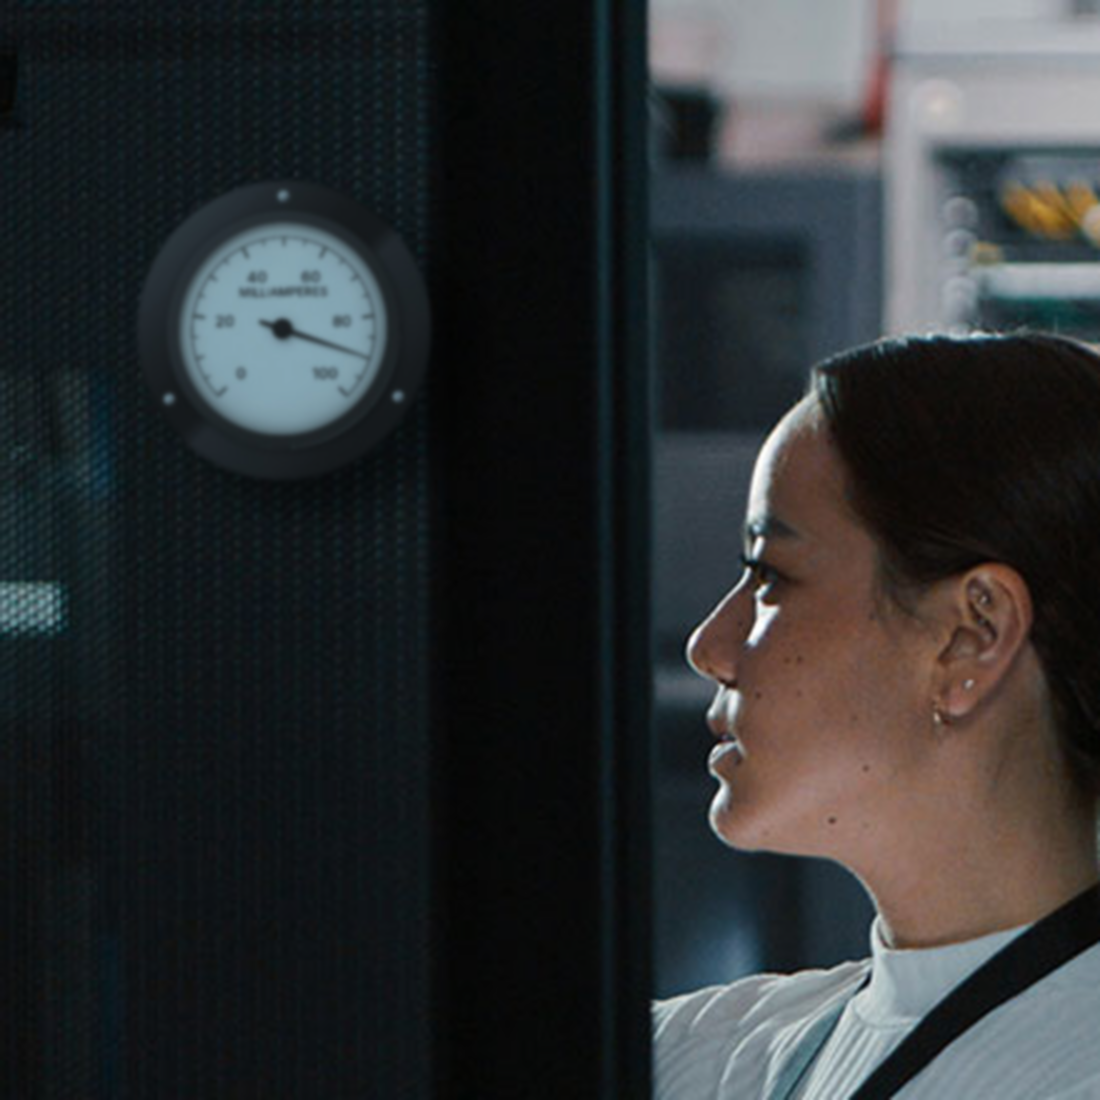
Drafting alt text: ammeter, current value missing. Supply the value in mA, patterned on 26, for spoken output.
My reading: 90
